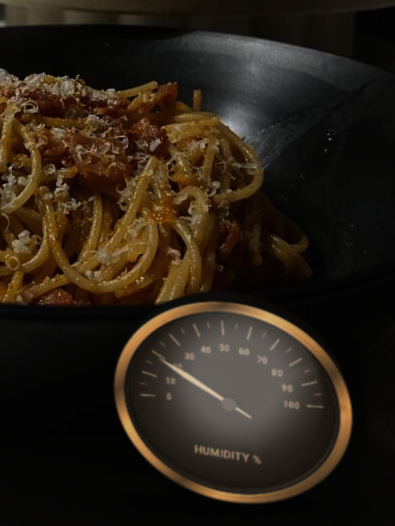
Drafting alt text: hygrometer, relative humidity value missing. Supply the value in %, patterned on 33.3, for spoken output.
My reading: 20
